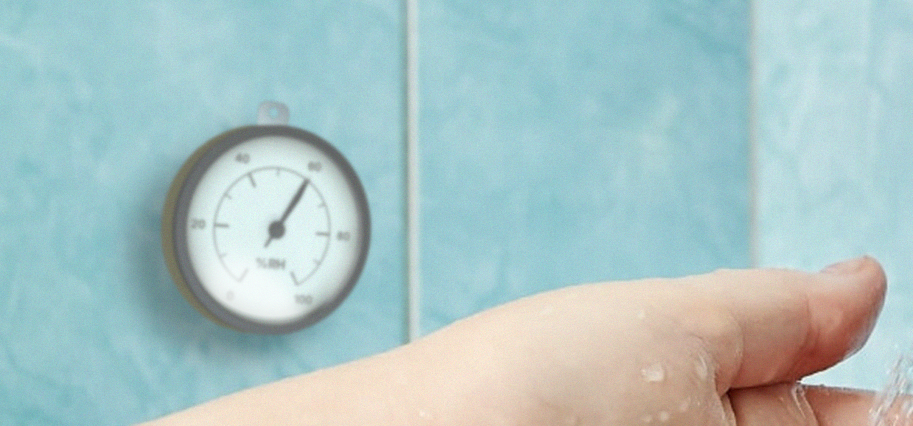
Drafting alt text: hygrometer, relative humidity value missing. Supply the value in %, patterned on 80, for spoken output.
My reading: 60
